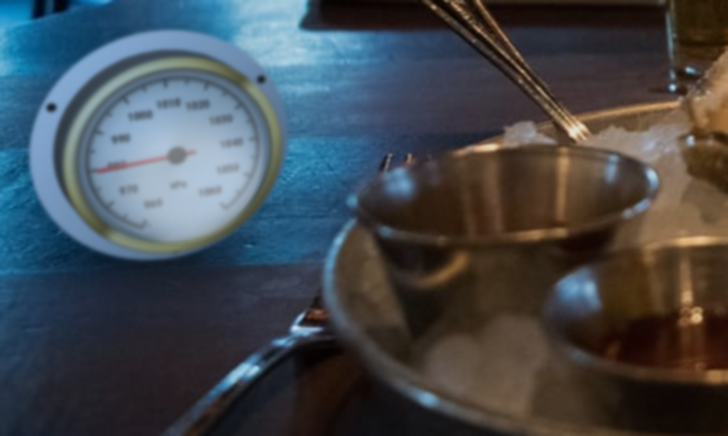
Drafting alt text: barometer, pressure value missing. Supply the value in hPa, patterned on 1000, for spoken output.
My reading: 980
